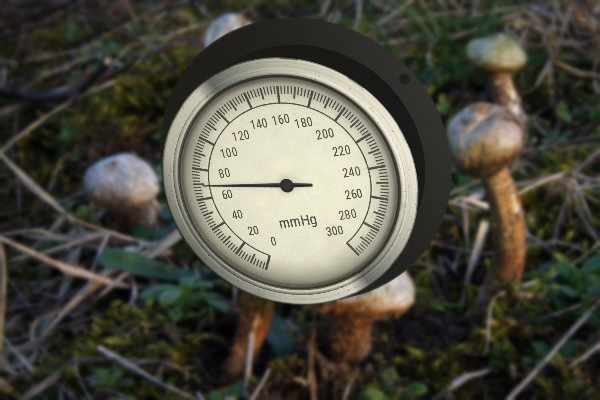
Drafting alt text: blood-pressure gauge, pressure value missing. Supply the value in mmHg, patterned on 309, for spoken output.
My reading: 70
